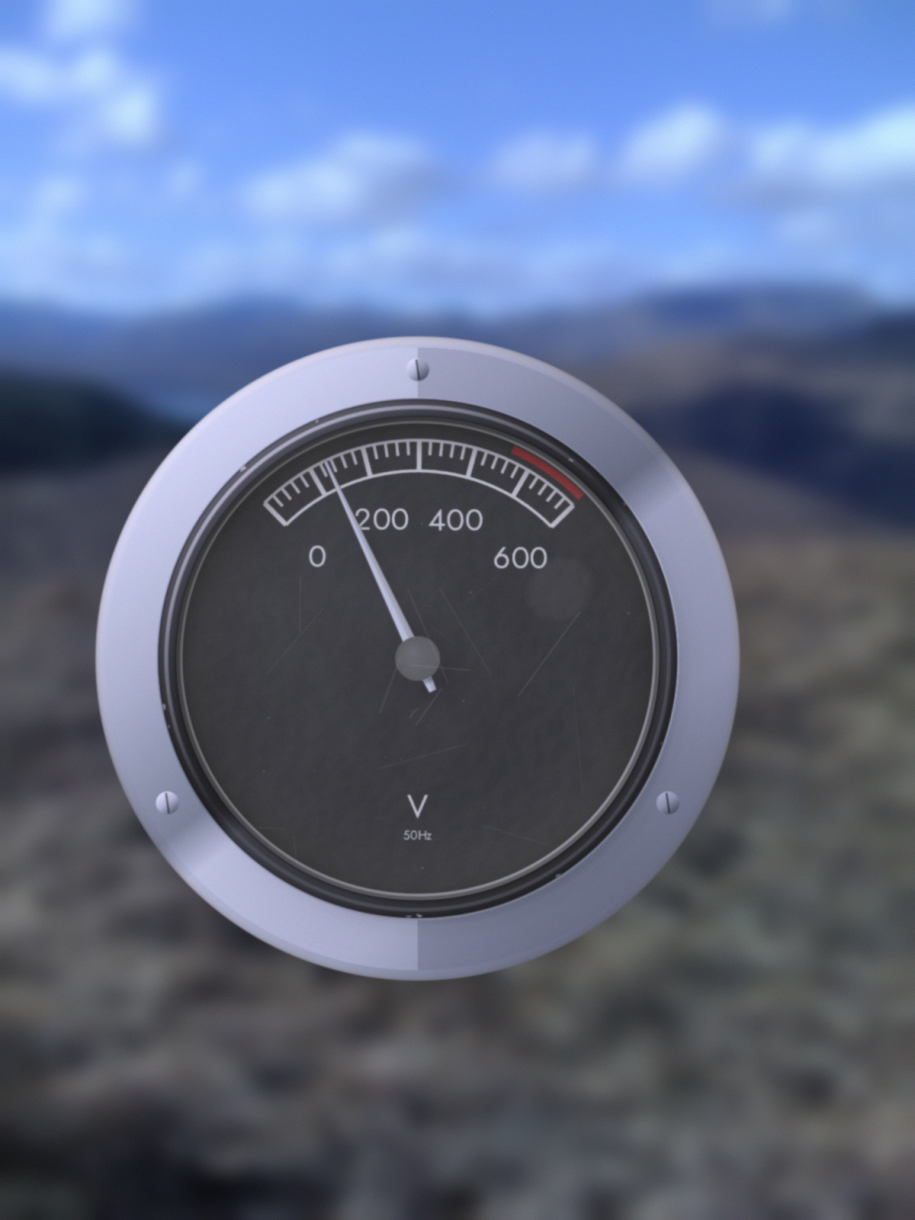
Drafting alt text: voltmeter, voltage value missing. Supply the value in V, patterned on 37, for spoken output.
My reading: 130
